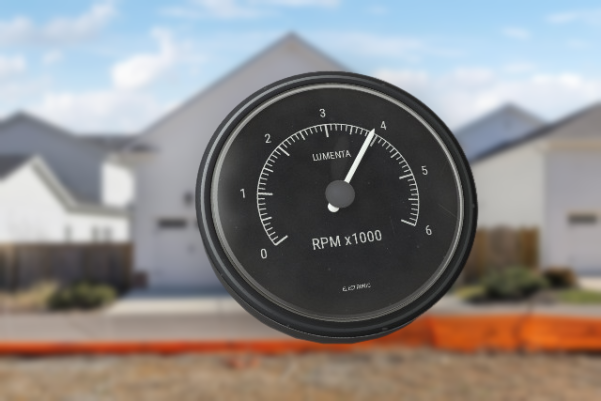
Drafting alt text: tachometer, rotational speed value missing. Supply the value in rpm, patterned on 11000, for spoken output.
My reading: 3900
